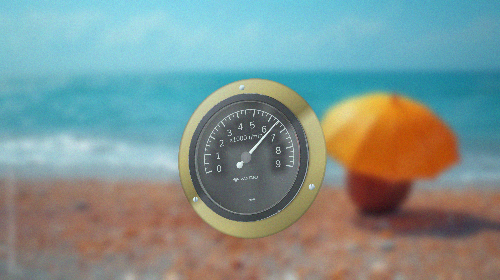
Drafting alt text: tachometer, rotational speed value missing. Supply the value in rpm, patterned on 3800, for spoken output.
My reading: 6500
